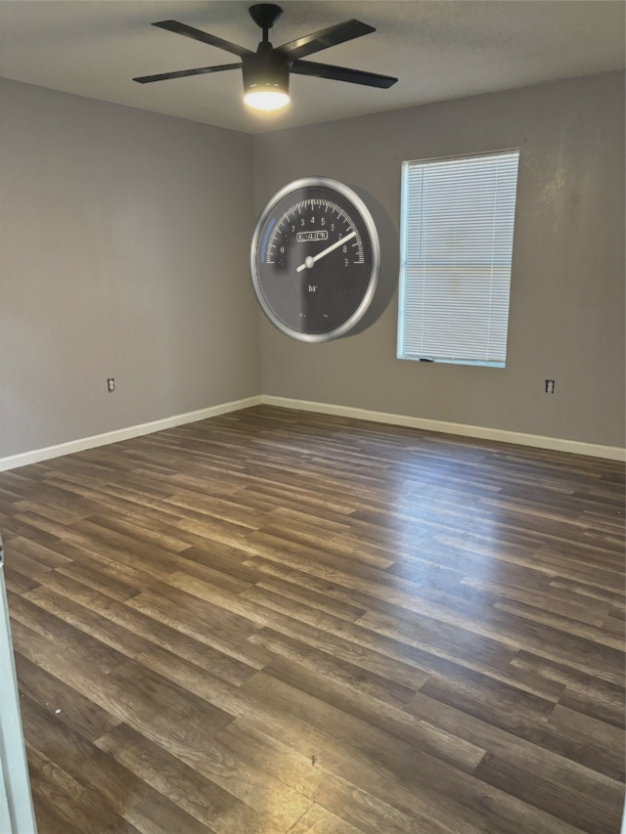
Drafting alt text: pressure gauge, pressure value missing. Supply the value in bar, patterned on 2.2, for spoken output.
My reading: 7.5
